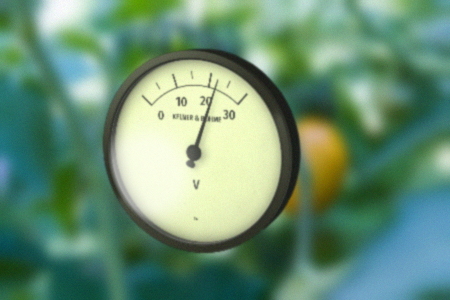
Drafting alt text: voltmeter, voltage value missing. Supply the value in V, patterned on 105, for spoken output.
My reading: 22.5
